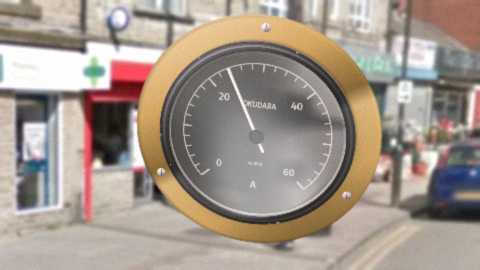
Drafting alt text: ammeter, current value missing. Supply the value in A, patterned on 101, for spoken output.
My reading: 24
